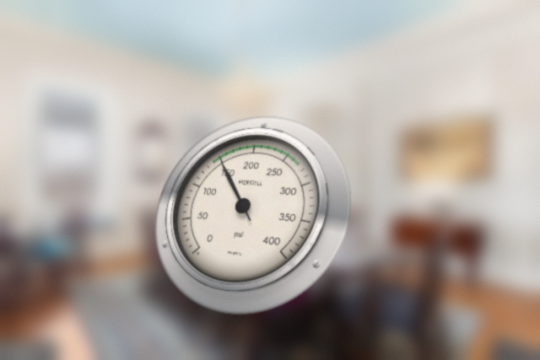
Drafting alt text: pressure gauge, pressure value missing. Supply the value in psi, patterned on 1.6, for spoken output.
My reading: 150
